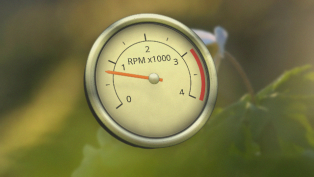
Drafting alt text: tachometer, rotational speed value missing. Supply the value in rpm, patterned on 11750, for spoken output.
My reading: 750
